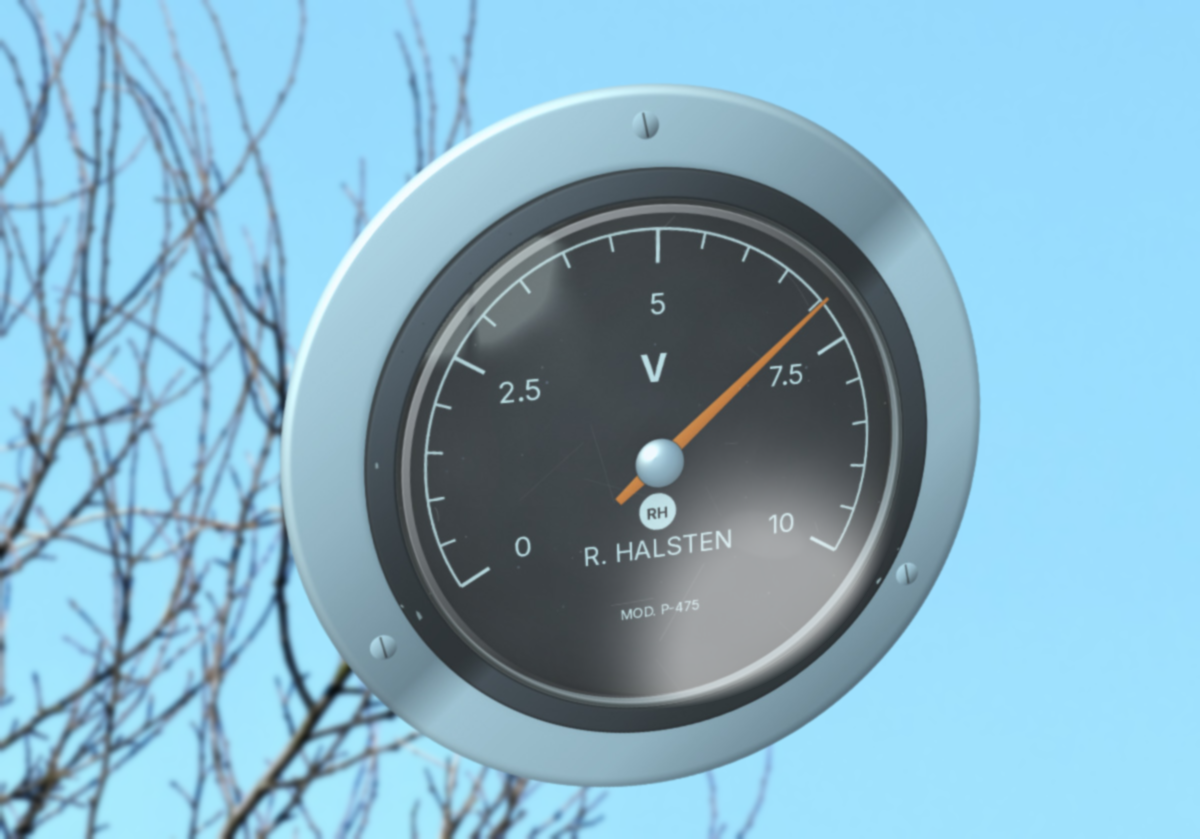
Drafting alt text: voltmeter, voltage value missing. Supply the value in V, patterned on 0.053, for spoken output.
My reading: 7
